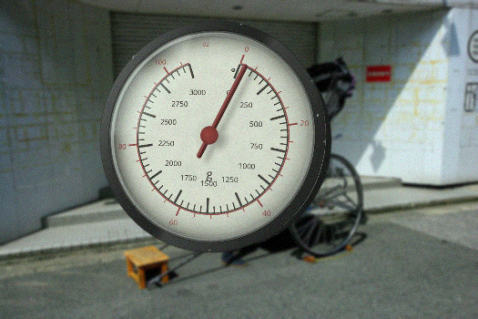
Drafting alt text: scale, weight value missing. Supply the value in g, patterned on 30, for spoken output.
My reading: 50
